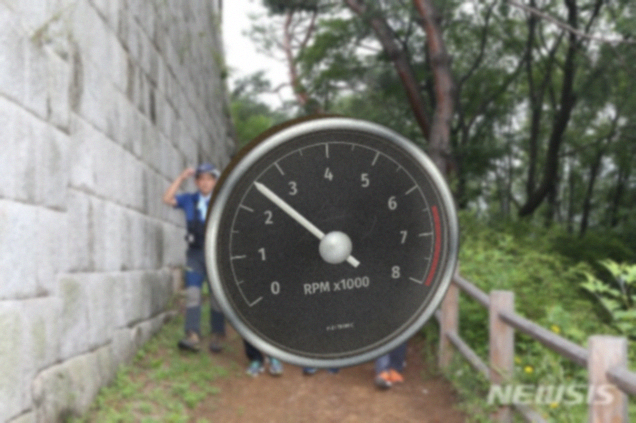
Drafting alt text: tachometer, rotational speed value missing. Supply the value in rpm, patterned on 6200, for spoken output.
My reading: 2500
